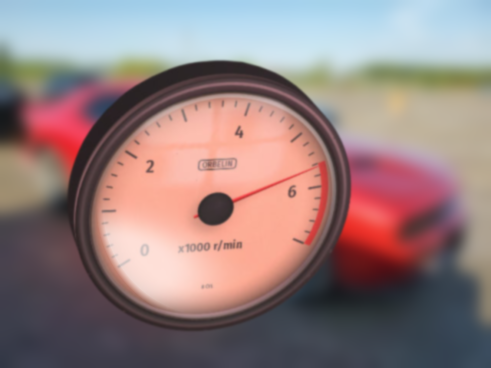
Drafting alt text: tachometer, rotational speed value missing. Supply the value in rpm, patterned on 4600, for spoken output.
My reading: 5600
